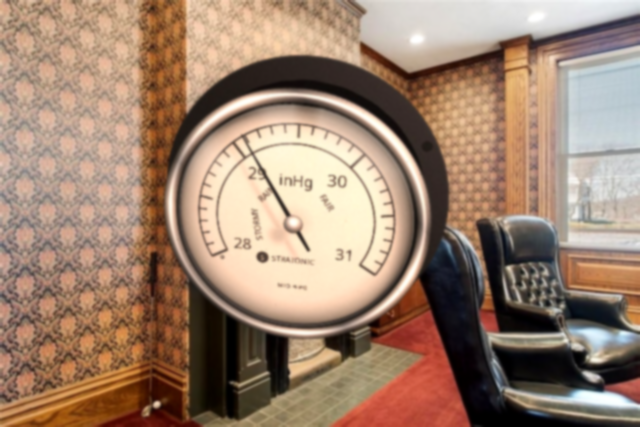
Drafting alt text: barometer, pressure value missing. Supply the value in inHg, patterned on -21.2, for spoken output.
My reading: 29.1
